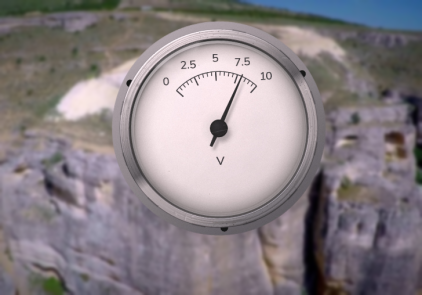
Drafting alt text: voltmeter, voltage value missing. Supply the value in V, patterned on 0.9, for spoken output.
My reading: 8
